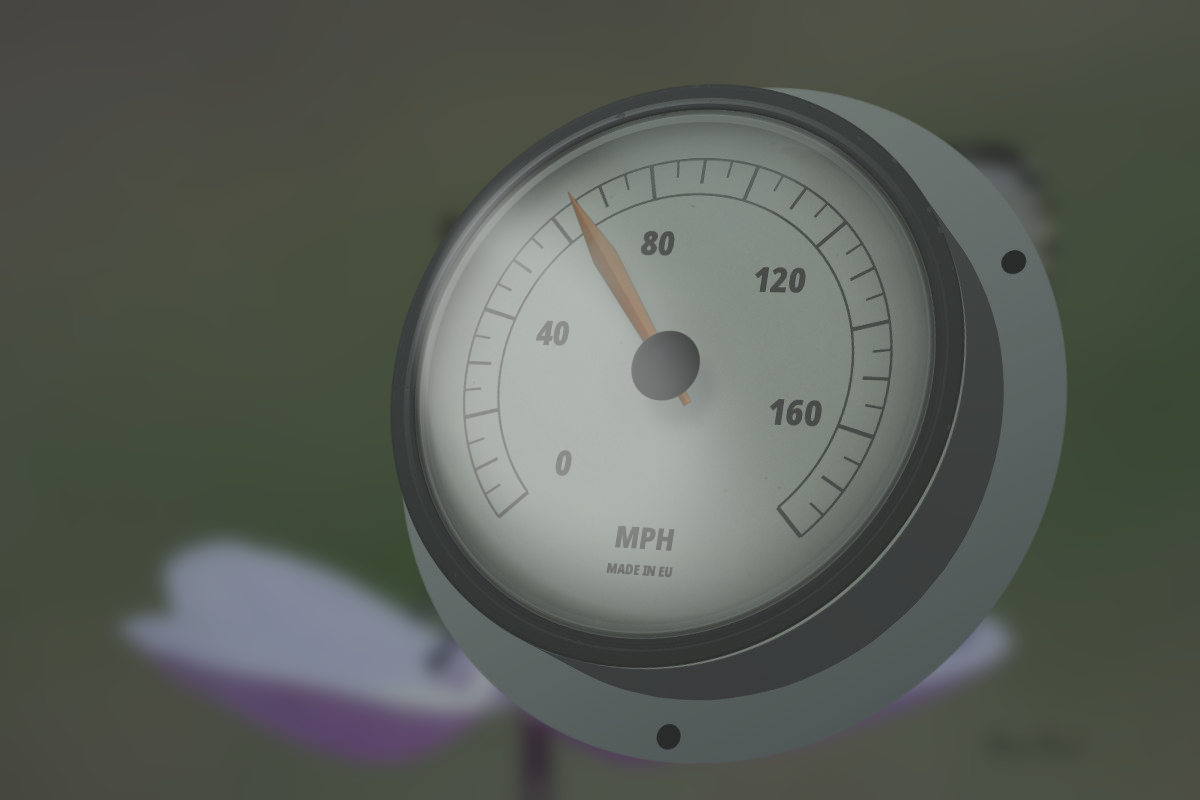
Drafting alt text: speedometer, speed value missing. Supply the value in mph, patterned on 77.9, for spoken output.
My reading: 65
